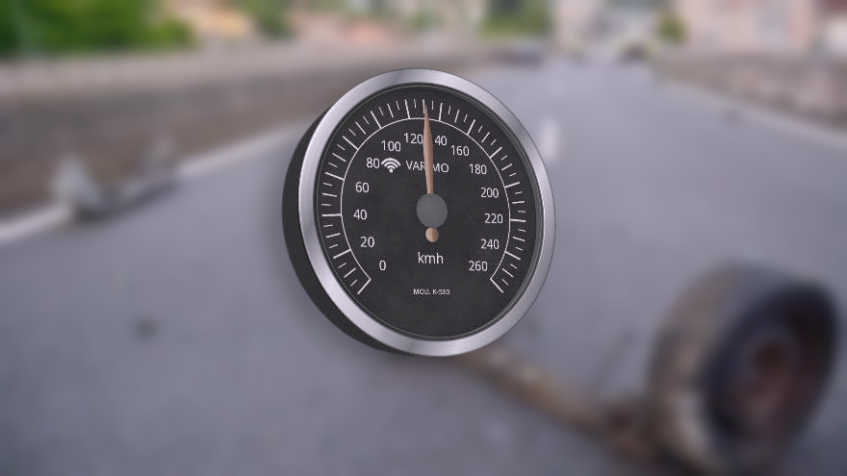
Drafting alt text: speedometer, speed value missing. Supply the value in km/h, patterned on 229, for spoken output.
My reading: 130
